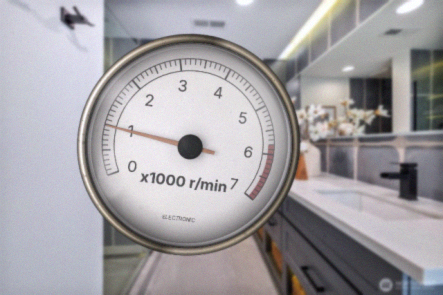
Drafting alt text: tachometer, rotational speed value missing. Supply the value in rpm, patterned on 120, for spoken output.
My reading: 1000
